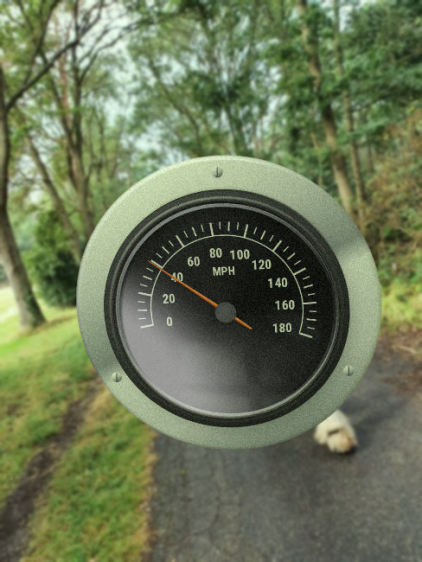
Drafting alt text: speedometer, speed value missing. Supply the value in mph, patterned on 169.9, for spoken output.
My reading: 40
